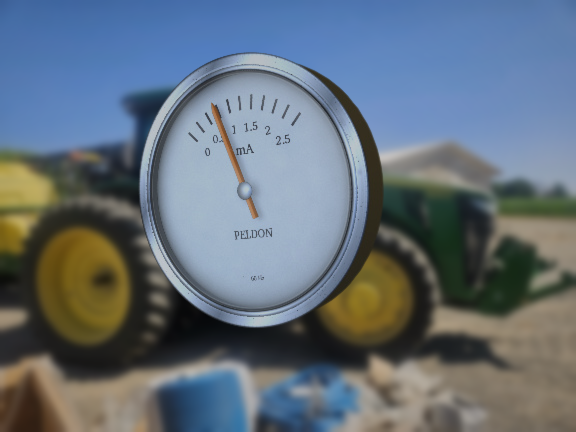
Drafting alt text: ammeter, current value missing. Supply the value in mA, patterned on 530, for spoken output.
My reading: 0.75
